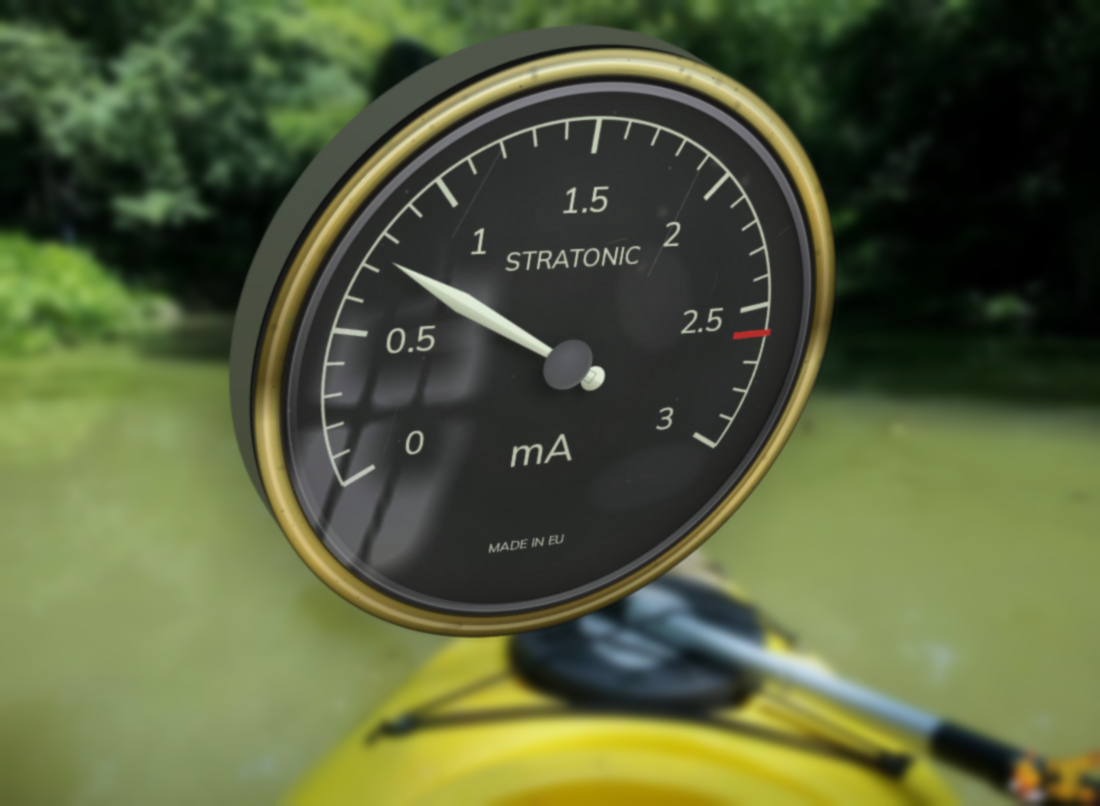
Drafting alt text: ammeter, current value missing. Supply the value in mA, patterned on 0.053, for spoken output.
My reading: 0.75
